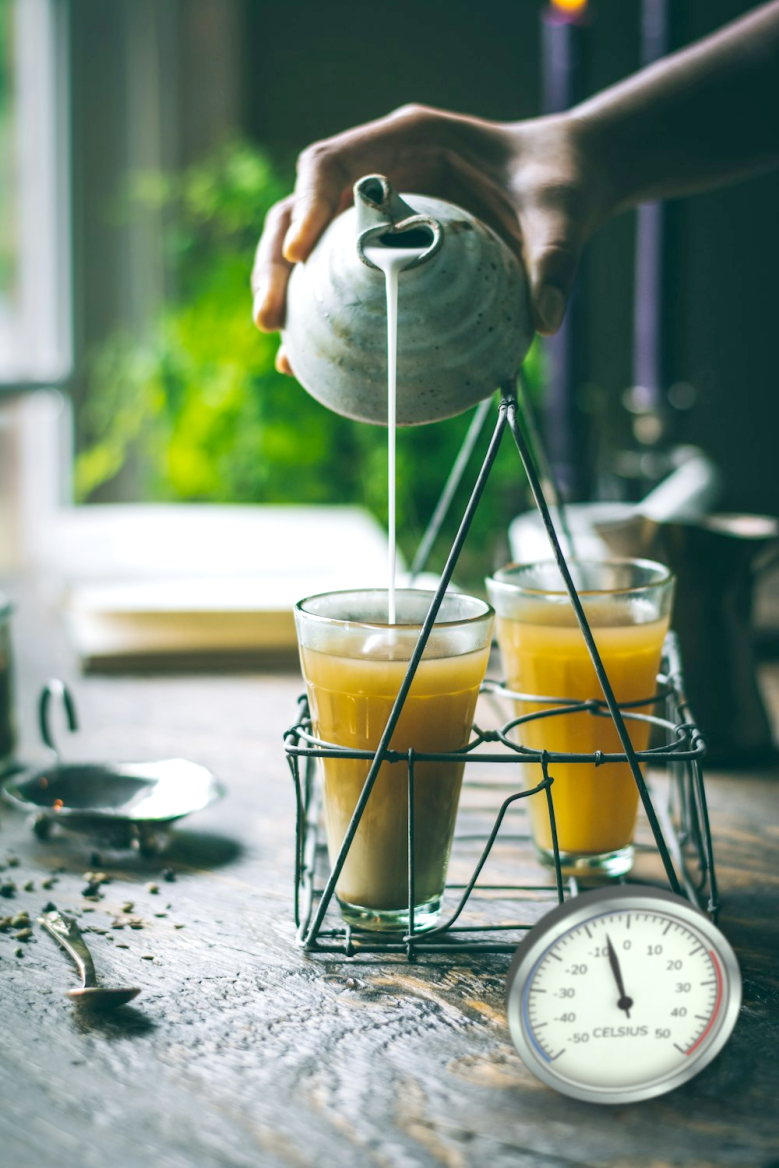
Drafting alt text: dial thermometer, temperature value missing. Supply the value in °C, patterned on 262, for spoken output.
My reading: -6
